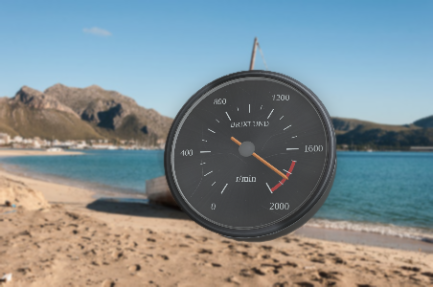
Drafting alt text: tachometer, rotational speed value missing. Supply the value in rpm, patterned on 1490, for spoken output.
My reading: 1850
